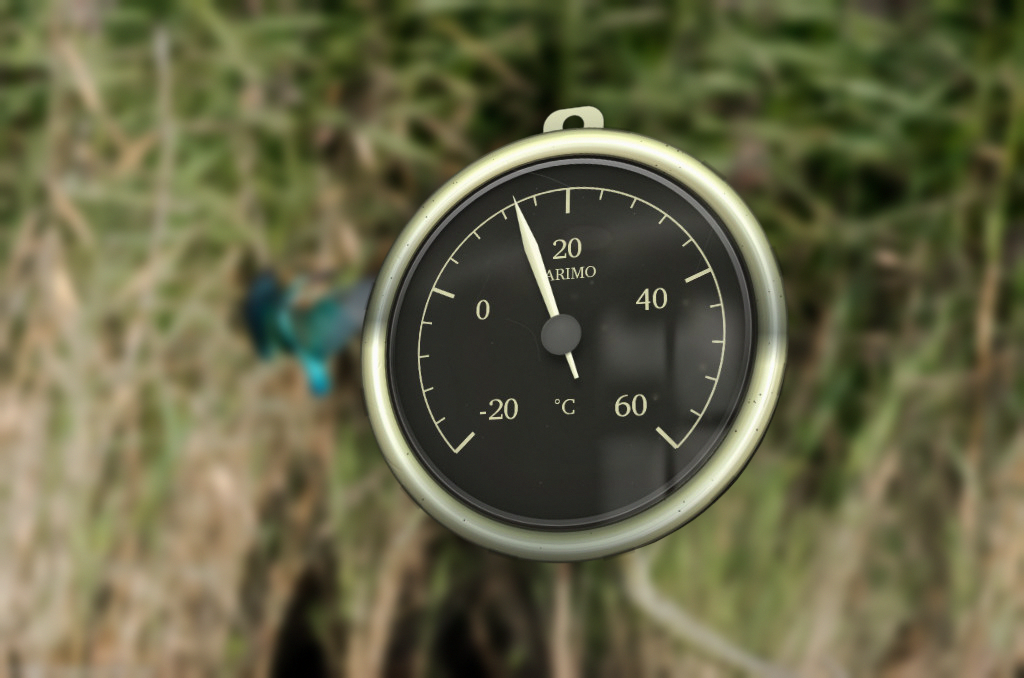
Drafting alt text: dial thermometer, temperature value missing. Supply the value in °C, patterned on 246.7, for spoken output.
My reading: 14
